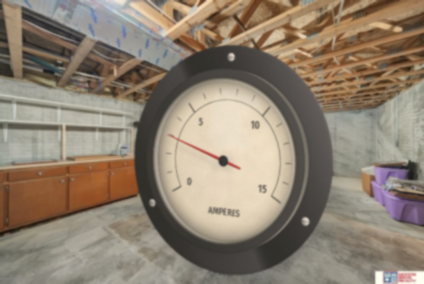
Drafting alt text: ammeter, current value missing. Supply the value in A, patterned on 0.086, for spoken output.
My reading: 3
